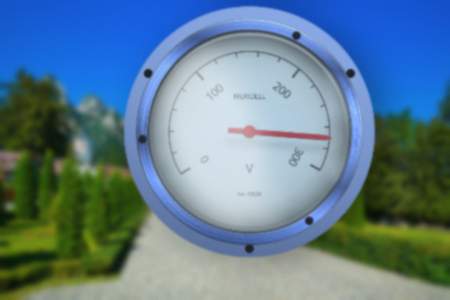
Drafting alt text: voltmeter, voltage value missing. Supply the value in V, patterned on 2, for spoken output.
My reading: 270
